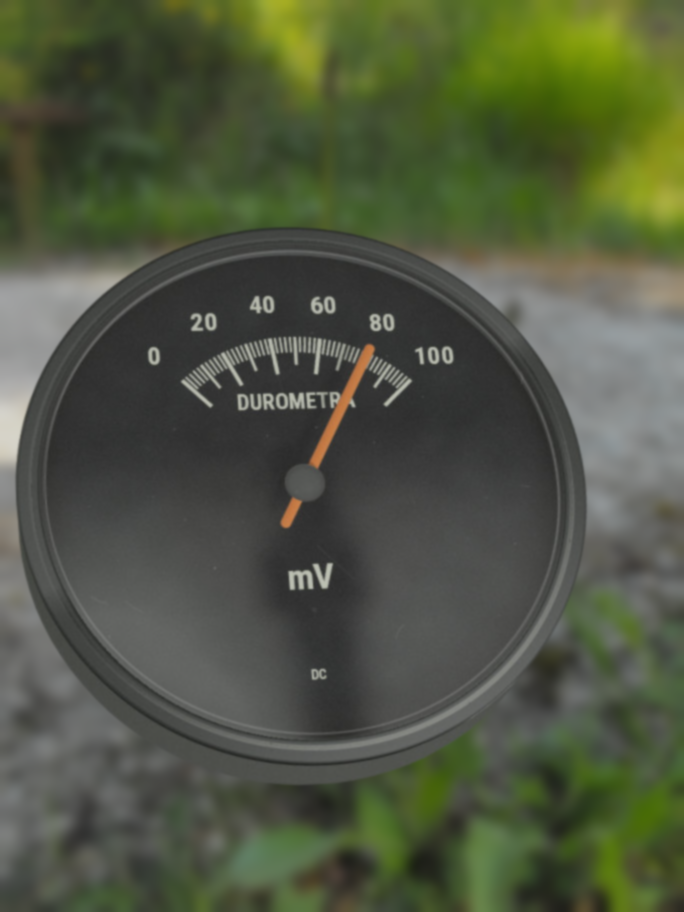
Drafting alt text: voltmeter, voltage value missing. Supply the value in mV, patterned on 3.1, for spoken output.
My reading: 80
